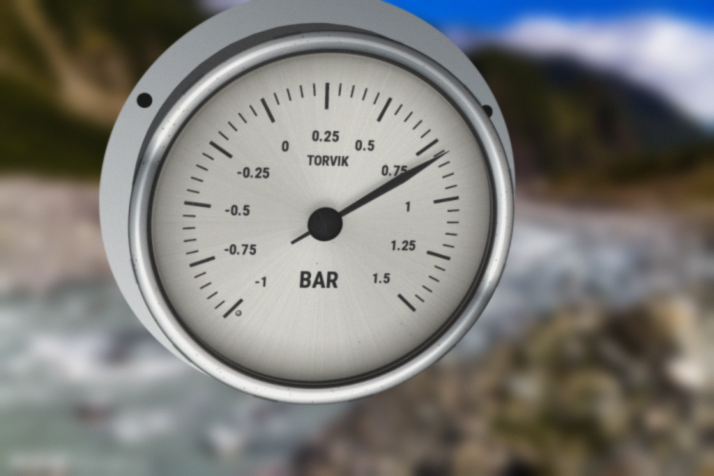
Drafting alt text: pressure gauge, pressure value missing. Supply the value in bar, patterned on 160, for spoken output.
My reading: 0.8
